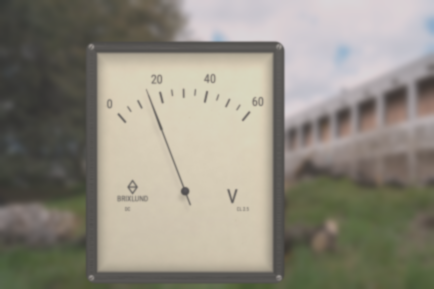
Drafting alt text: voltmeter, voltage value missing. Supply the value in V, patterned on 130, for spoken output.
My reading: 15
